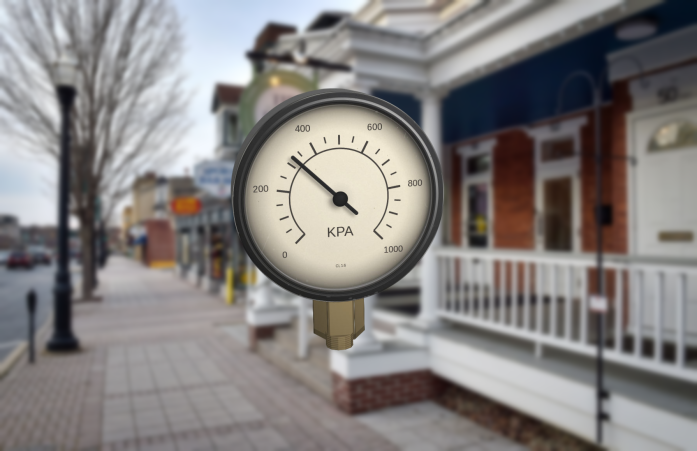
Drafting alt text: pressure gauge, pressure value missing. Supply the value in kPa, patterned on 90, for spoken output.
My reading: 325
